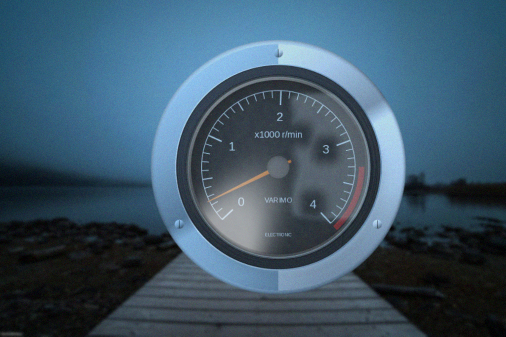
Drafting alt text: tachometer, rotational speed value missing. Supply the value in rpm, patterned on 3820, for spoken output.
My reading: 250
